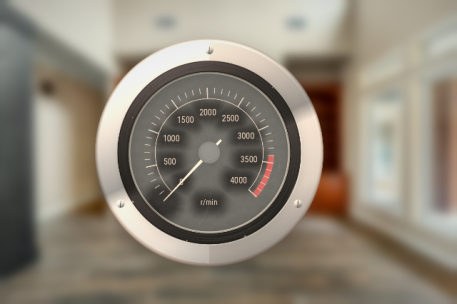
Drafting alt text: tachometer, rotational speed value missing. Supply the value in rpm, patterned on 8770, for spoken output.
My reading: 0
